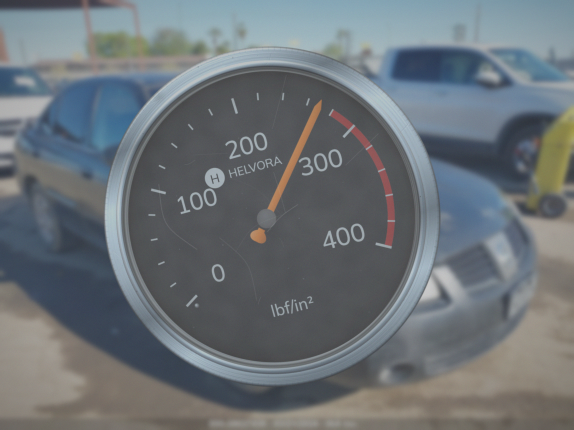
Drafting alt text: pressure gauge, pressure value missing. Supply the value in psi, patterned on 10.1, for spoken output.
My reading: 270
